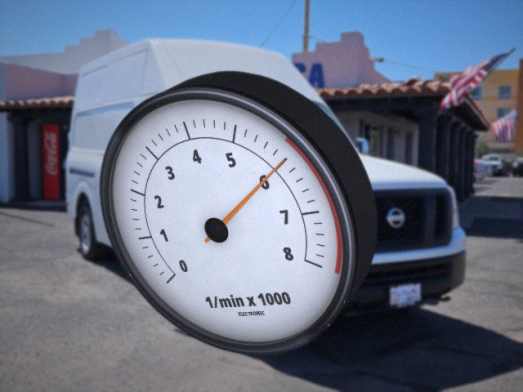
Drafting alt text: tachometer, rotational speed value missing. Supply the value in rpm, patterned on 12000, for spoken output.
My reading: 6000
